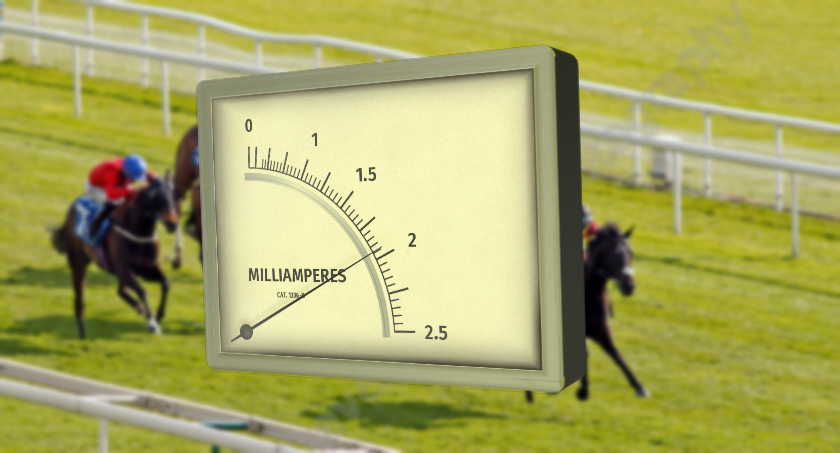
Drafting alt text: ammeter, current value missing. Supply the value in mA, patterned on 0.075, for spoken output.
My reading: 1.95
